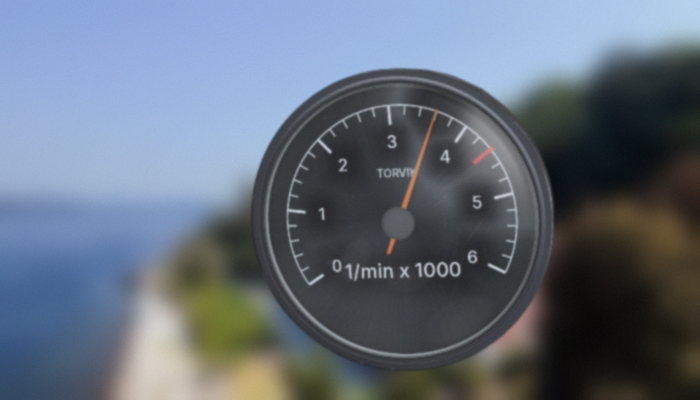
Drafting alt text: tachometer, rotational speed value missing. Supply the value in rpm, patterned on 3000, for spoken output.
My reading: 3600
